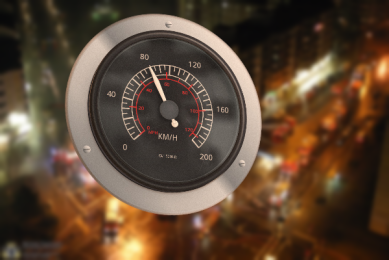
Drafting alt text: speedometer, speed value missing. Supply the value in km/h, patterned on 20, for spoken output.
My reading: 80
